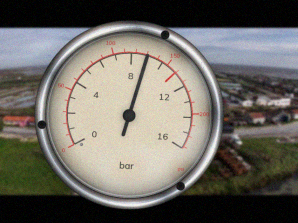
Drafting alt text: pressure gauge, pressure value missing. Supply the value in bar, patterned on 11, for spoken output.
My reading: 9
